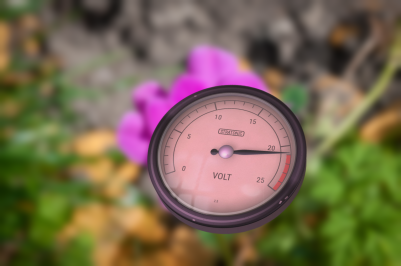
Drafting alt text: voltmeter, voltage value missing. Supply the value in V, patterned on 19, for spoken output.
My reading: 21
